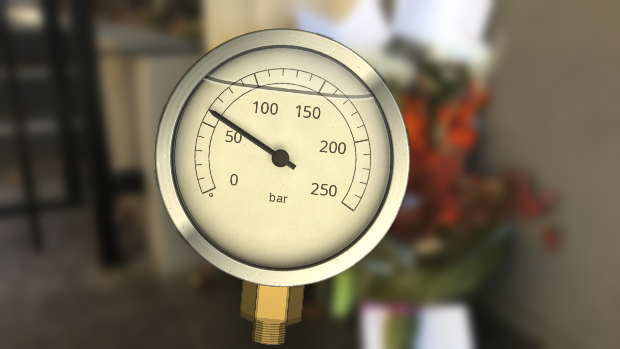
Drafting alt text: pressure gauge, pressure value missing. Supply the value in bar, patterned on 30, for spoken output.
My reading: 60
